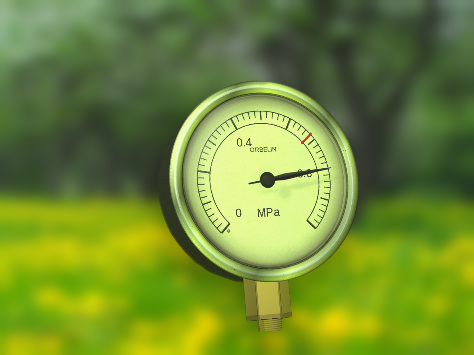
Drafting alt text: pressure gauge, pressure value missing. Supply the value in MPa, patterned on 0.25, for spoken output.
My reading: 0.8
